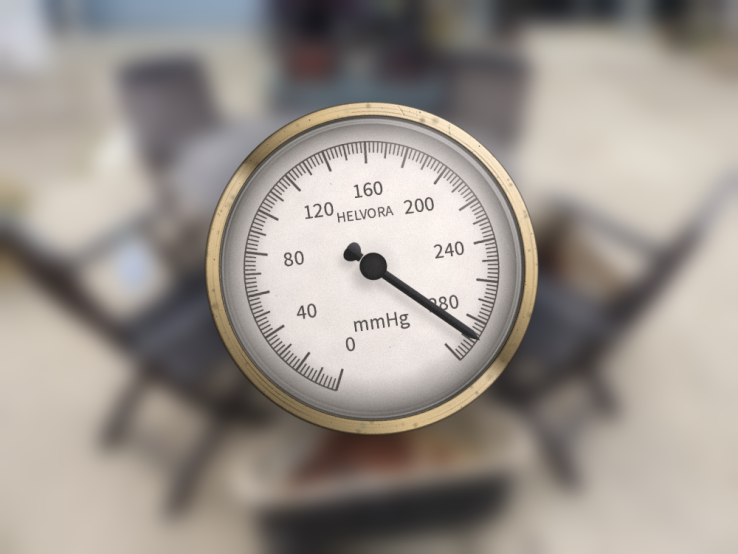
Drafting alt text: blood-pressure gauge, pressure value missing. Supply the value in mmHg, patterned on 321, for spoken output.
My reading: 288
